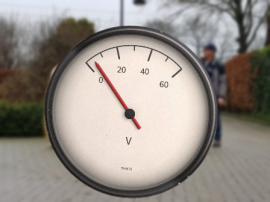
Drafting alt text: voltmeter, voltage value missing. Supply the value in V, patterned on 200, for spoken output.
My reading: 5
